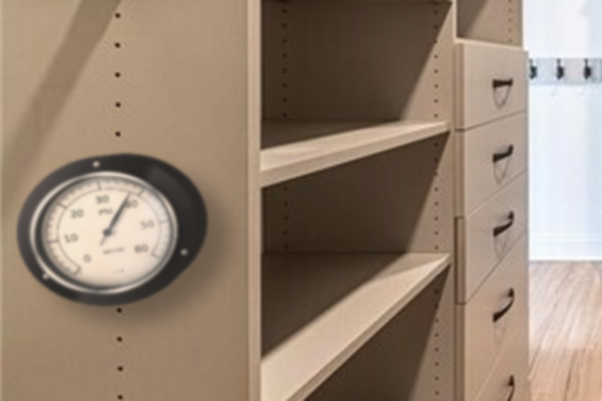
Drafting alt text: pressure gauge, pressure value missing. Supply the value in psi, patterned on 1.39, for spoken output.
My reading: 38
